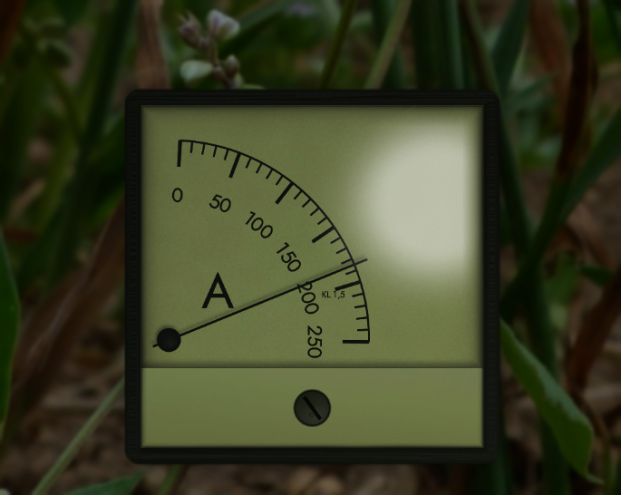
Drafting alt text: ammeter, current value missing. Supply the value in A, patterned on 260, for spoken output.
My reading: 185
